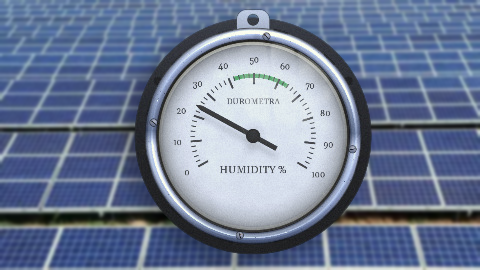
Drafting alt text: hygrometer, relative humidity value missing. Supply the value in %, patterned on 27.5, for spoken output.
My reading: 24
